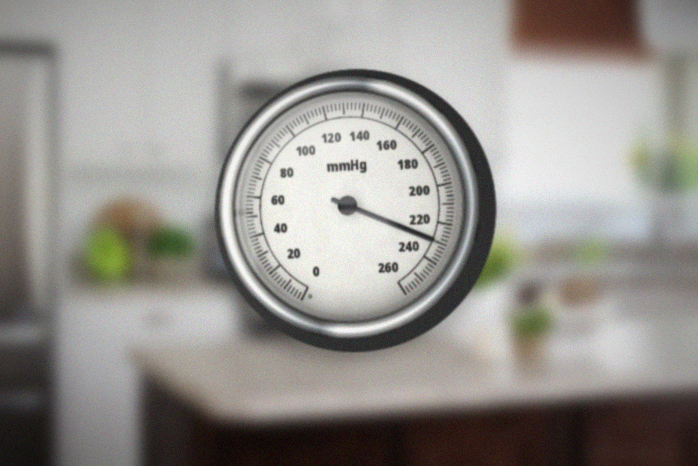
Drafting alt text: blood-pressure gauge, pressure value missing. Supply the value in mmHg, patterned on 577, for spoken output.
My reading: 230
